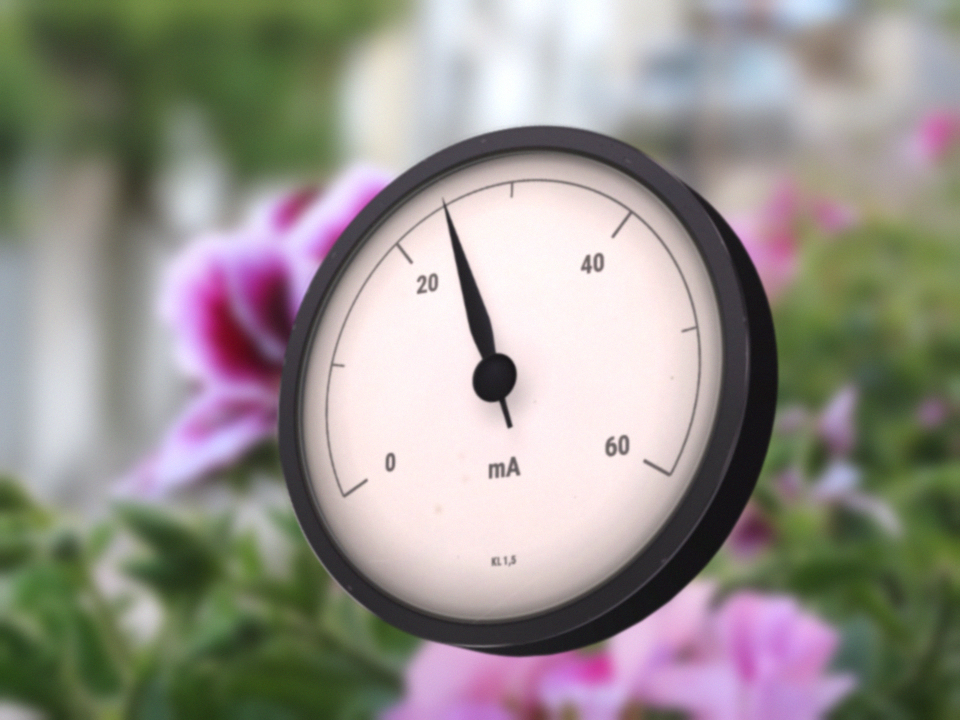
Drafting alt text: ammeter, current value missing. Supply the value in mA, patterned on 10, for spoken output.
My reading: 25
